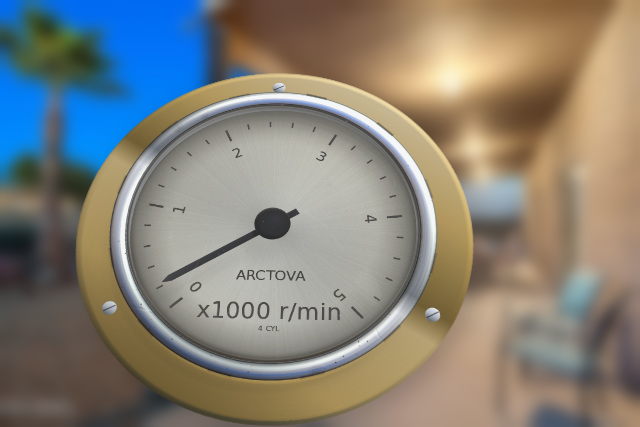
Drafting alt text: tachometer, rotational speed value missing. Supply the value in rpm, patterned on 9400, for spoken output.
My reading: 200
